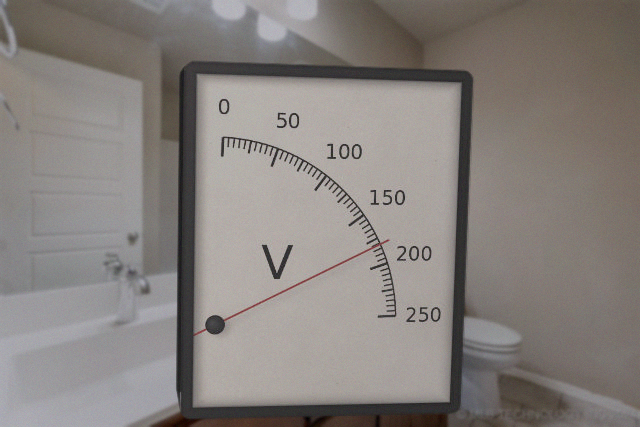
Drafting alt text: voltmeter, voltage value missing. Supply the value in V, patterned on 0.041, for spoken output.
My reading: 180
